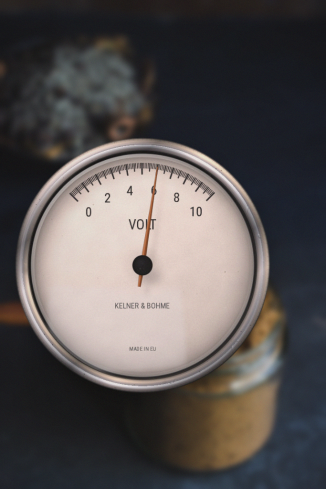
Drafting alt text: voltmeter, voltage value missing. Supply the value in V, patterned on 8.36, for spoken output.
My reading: 6
